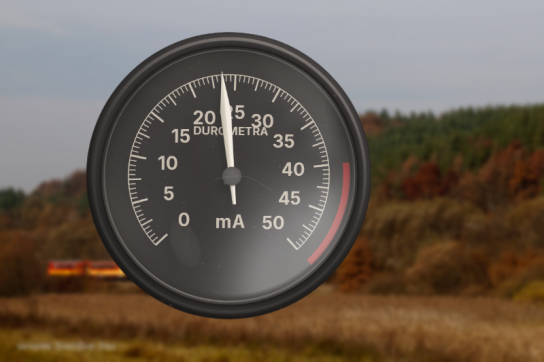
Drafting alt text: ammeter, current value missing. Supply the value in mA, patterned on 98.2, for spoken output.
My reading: 23.5
